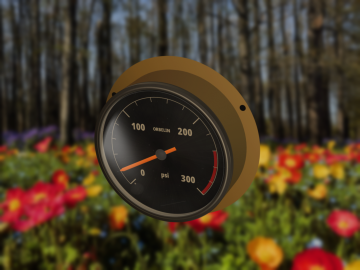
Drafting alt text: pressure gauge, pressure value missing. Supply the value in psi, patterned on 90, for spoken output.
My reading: 20
